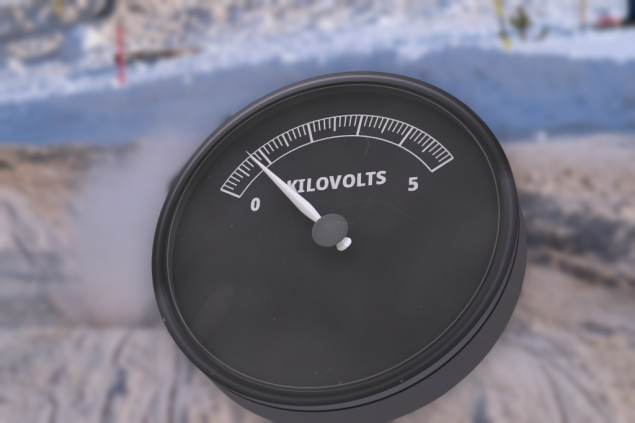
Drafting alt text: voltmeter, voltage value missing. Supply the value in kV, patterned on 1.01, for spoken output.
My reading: 0.8
